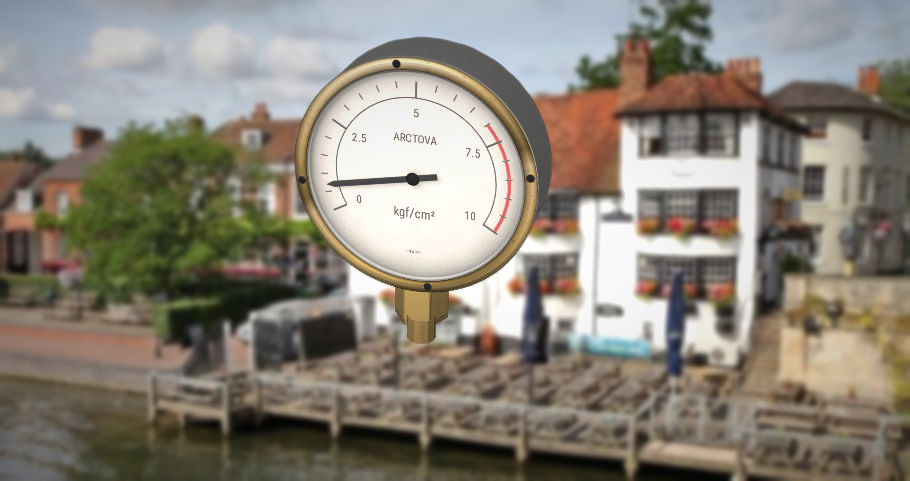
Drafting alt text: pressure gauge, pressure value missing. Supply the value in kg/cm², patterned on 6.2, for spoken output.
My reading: 0.75
